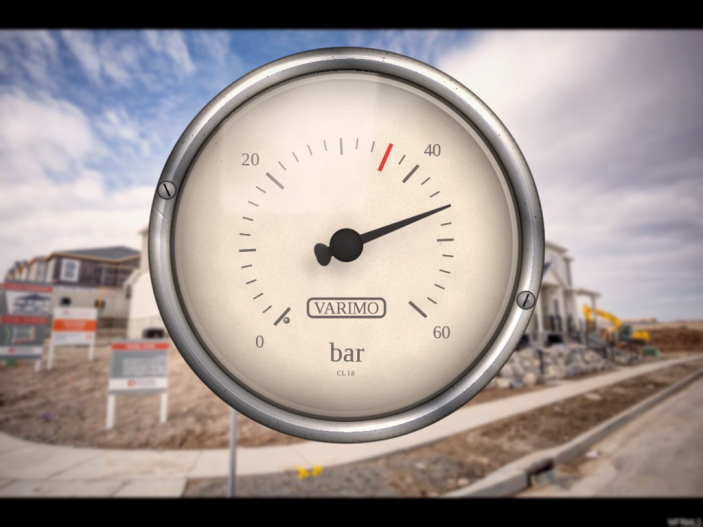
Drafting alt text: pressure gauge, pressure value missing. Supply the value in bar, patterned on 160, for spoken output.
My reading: 46
